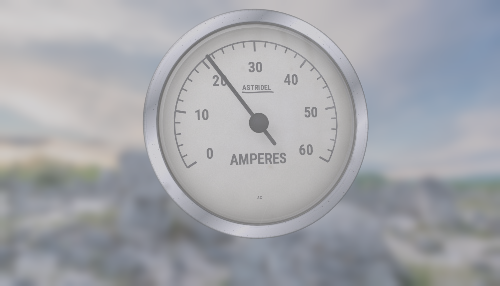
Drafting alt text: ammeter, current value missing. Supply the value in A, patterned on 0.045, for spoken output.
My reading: 21
